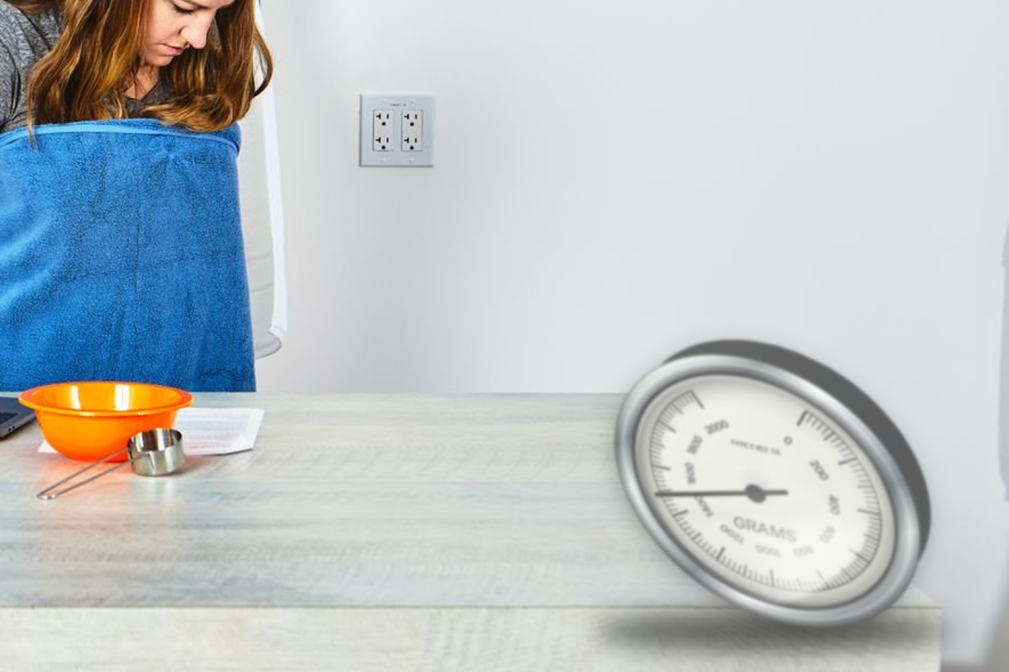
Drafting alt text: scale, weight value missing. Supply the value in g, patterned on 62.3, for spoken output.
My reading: 1500
